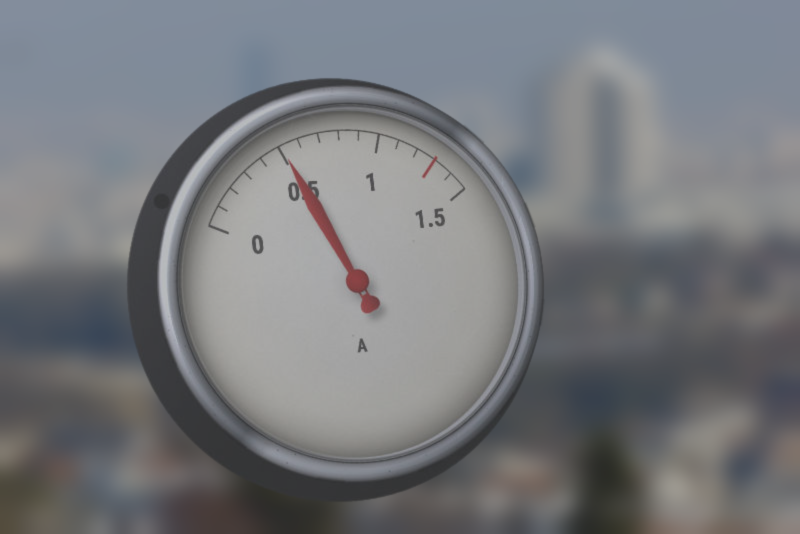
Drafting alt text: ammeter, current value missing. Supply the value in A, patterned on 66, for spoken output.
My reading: 0.5
